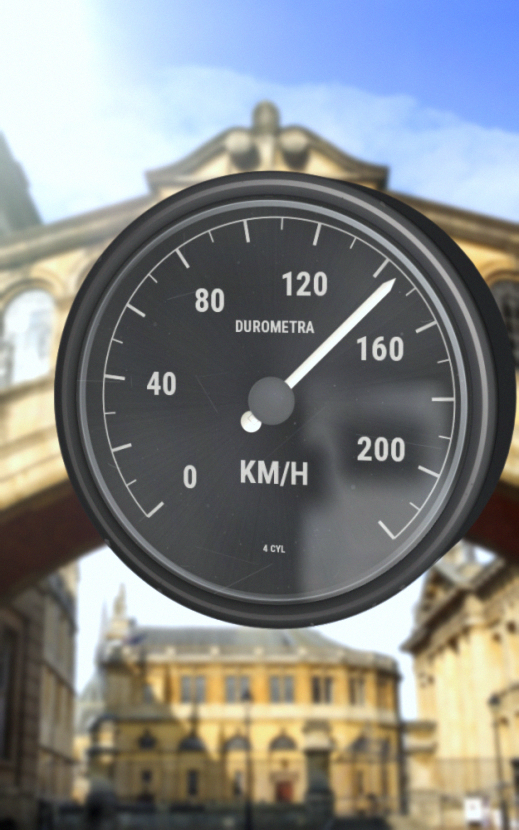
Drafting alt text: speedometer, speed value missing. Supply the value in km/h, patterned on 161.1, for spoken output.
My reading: 145
